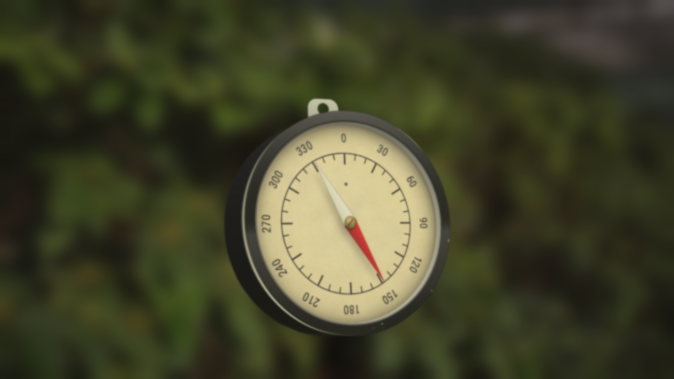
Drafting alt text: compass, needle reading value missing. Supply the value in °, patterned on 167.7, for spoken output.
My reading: 150
